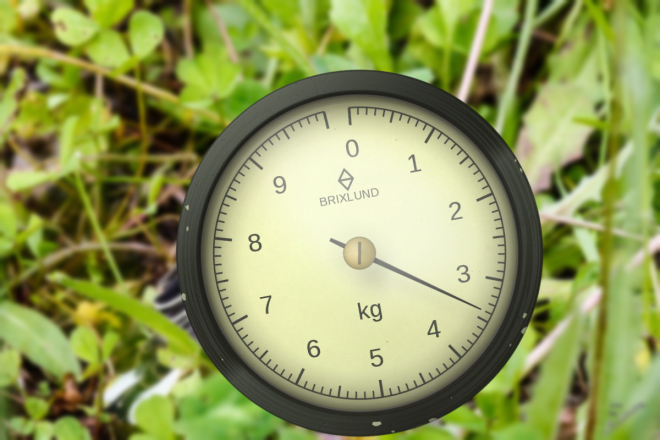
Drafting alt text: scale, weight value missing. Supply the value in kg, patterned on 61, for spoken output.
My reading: 3.4
